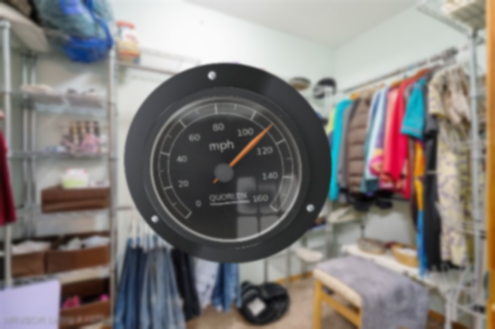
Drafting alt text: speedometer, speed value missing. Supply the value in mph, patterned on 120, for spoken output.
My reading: 110
